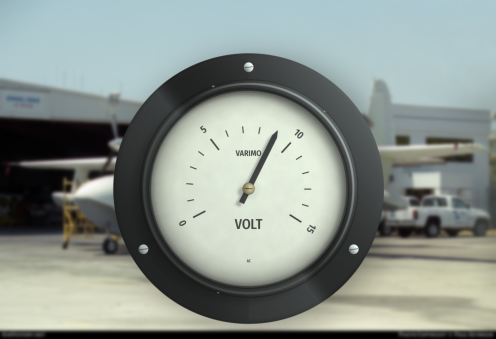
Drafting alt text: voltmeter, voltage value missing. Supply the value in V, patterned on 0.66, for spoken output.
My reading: 9
